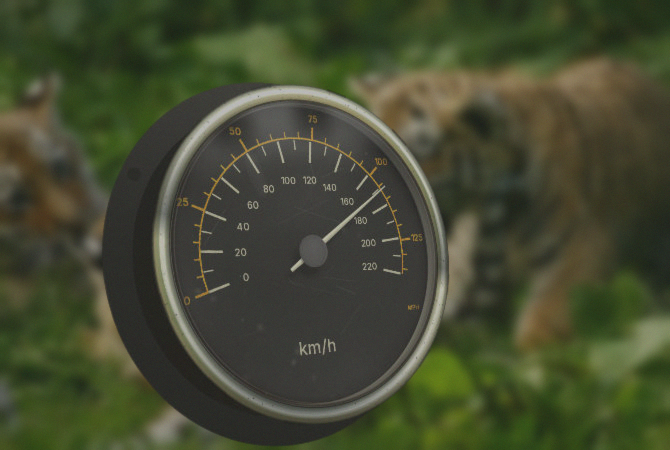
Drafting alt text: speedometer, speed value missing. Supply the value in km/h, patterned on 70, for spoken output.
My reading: 170
